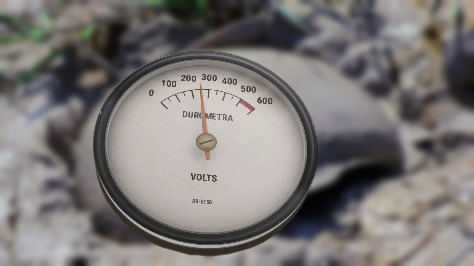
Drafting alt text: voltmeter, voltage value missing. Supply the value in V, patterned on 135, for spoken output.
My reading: 250
